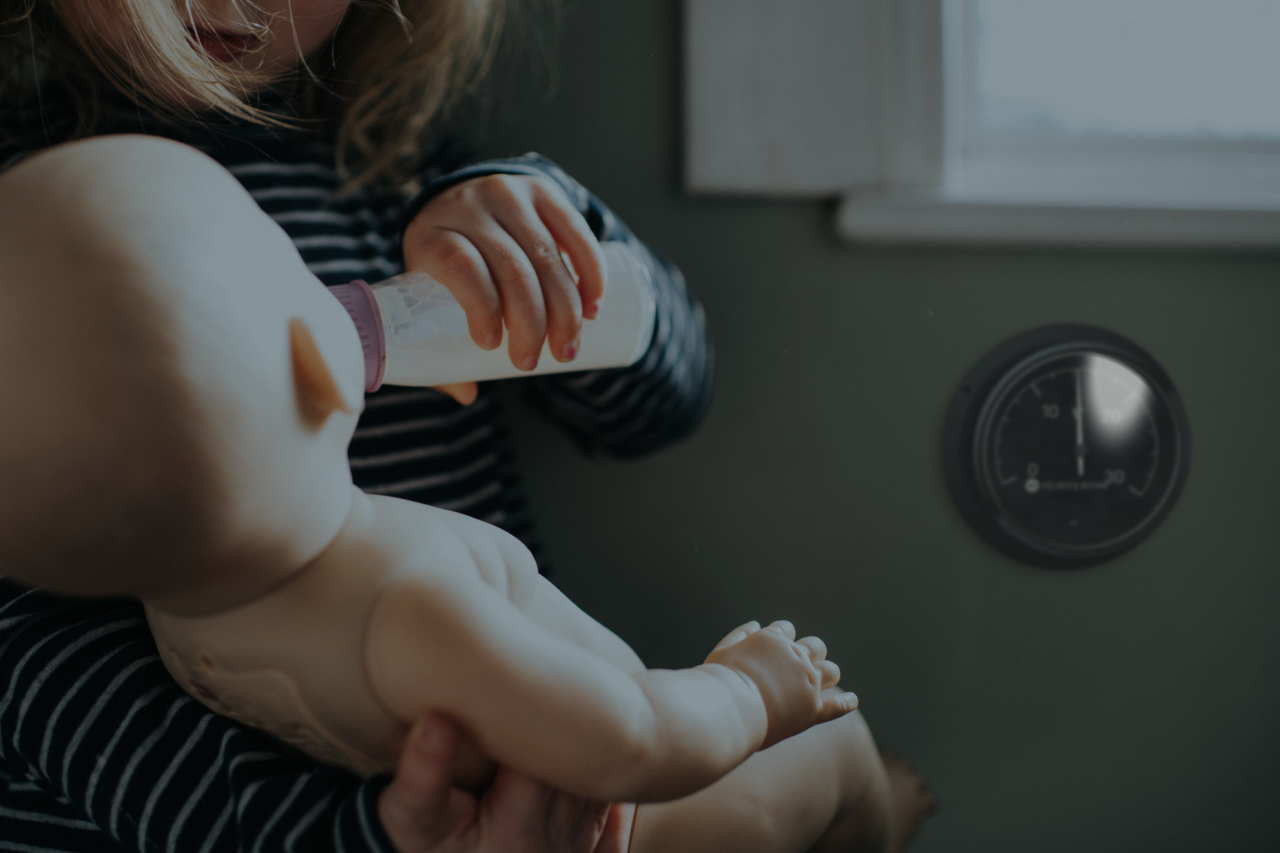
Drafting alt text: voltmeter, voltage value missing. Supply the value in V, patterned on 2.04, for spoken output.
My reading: 14
